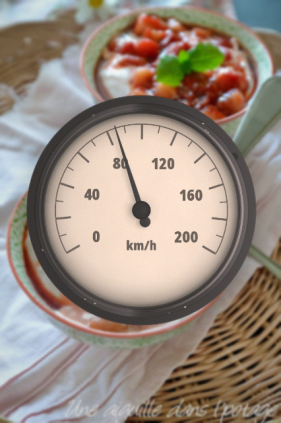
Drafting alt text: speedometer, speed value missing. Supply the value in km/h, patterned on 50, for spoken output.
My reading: 85
